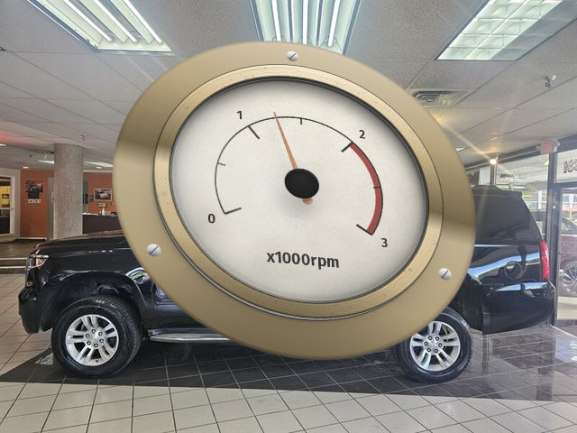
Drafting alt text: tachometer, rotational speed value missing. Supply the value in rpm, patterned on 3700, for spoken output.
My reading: 1250
